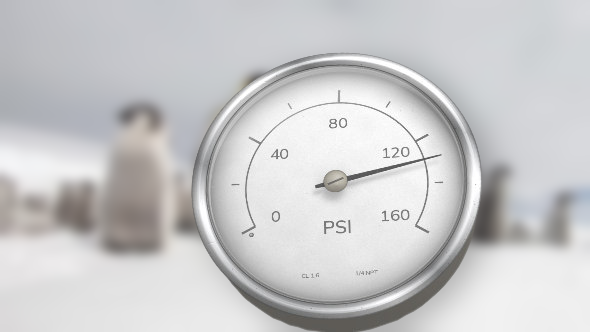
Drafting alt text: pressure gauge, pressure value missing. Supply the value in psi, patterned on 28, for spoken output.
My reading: 130
